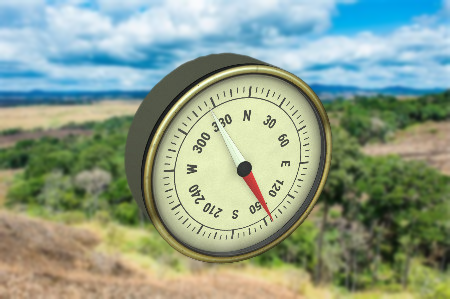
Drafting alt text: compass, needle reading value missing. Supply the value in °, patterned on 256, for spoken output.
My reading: 145
